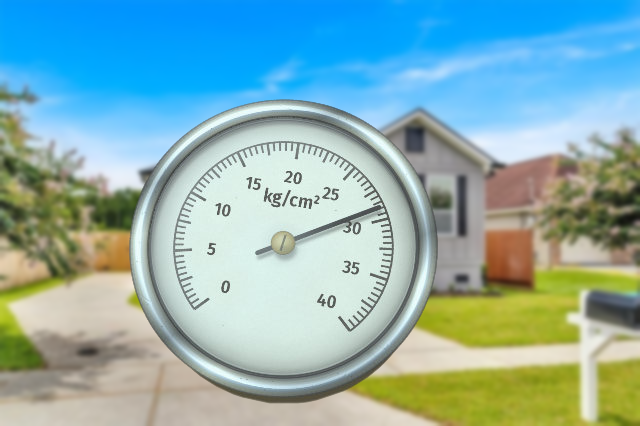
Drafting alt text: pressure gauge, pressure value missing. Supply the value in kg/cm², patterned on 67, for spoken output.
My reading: 29
